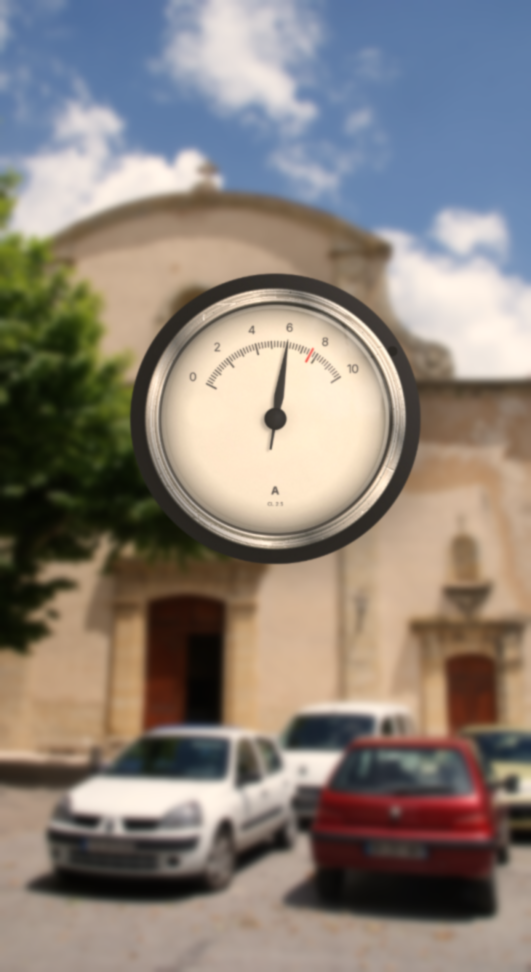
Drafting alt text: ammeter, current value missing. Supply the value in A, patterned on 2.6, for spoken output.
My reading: 6
